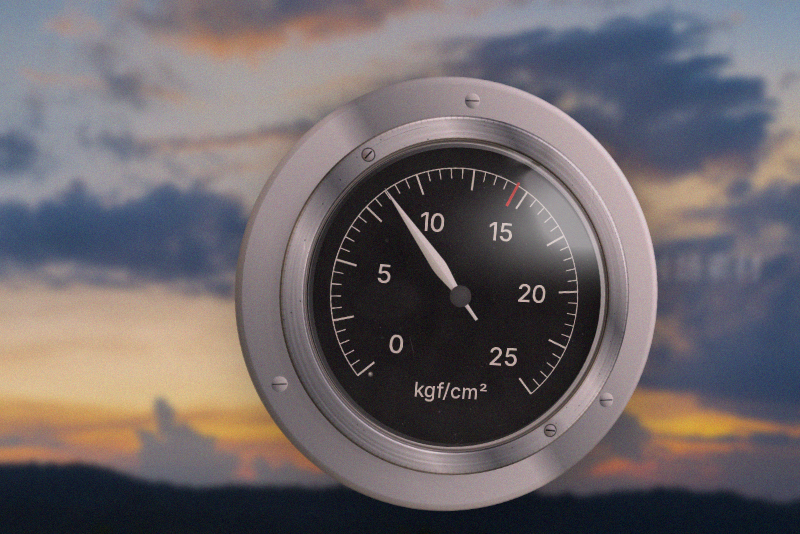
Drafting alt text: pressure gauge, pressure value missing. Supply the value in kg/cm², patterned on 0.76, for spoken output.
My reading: 8.5
